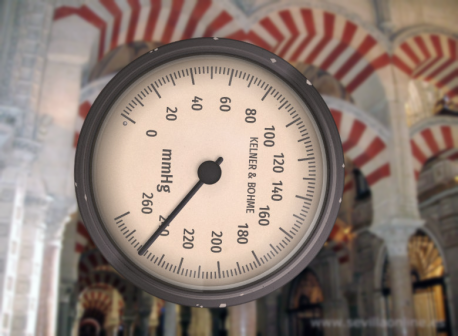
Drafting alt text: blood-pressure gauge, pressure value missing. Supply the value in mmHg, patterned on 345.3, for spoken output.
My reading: 240
